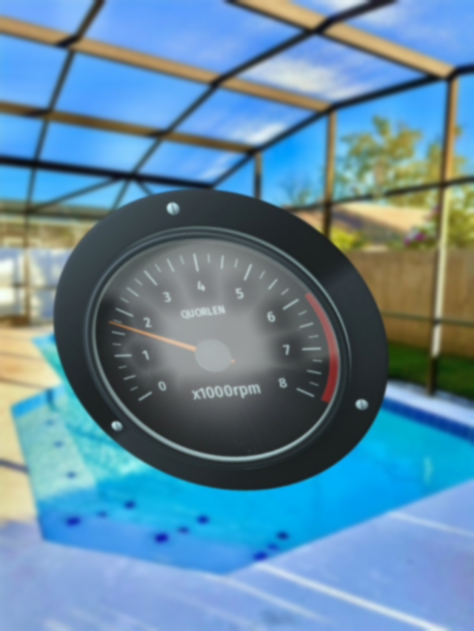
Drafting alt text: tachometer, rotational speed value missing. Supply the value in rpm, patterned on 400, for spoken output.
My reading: 1750
